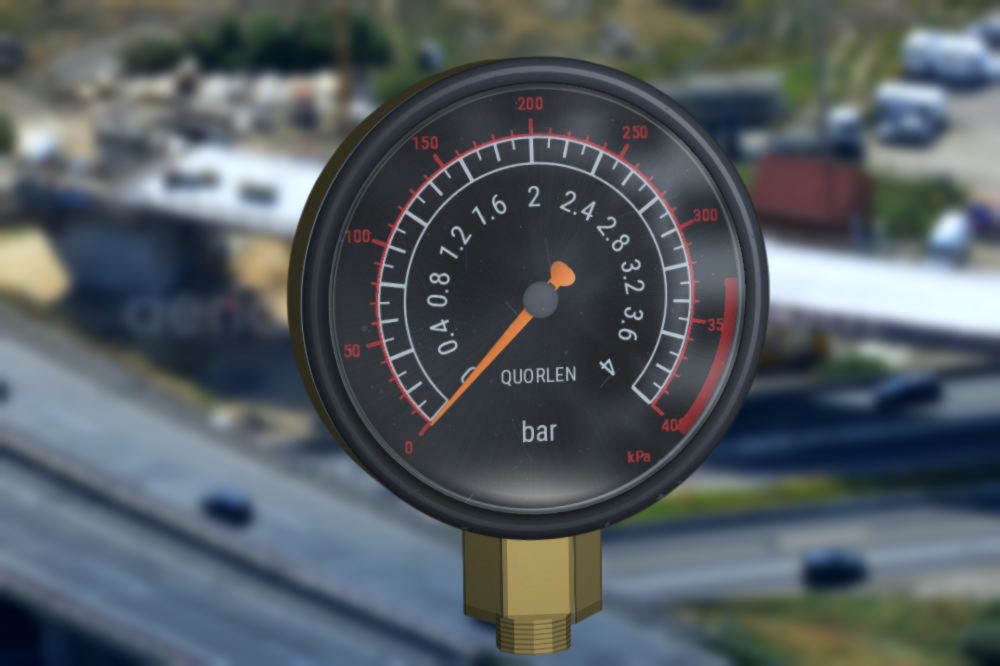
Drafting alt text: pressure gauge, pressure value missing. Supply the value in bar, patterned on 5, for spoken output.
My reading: 0
